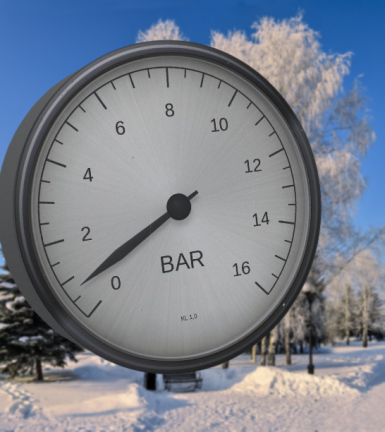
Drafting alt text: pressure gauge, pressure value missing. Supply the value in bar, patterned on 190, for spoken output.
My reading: 0.75
